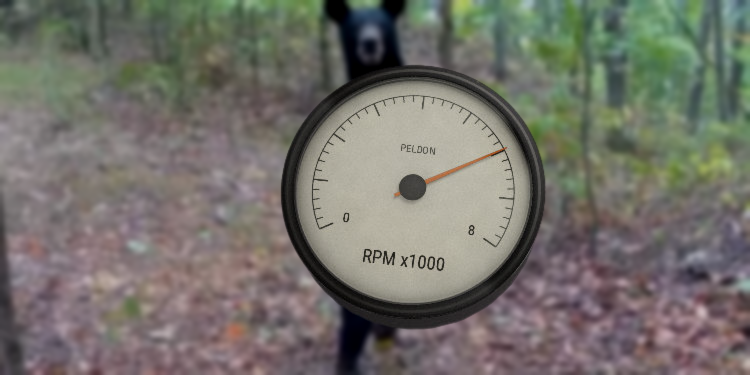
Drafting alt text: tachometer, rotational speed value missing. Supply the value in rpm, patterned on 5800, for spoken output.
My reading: 6000
